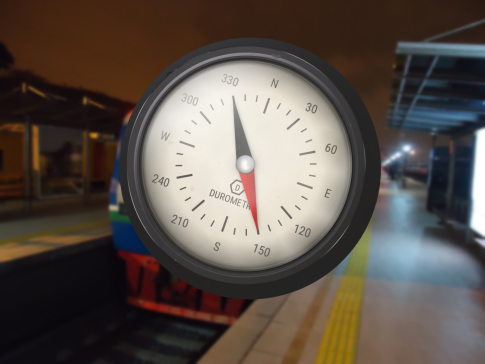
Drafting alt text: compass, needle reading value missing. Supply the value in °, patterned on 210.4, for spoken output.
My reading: 150
